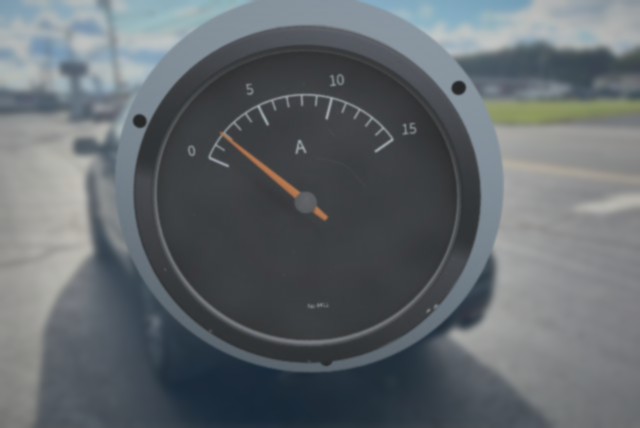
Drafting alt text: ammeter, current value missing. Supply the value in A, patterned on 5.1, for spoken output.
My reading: 2
